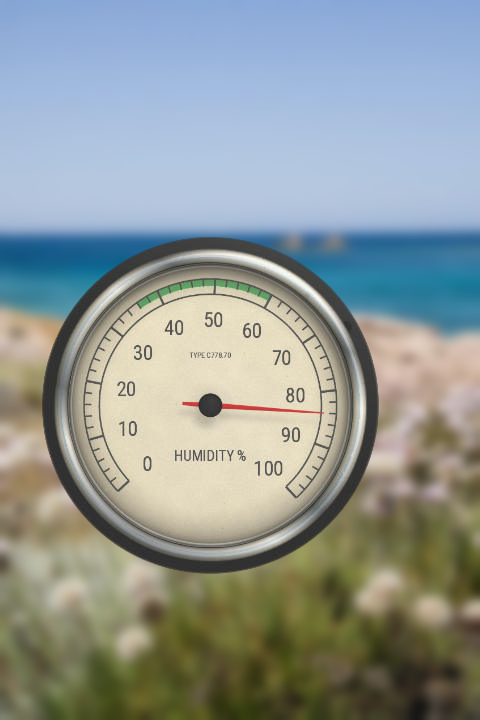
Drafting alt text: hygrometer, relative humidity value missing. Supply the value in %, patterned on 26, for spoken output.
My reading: 84
